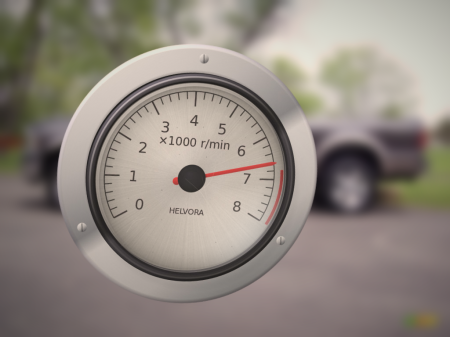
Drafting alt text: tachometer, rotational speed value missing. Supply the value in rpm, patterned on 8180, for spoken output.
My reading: 6600
